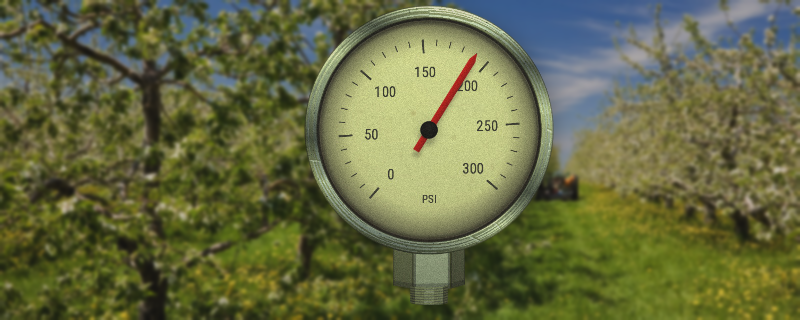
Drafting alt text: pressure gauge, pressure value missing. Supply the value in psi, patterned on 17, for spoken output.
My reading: 190
